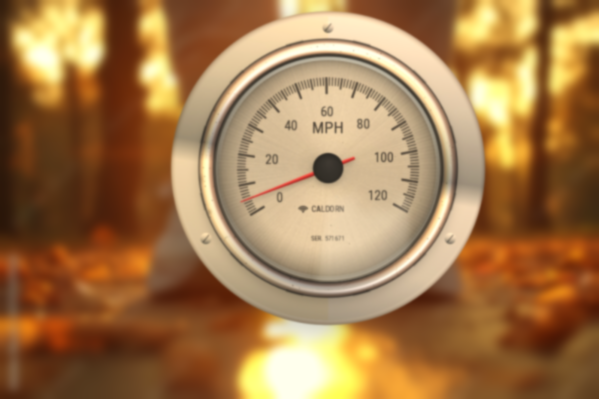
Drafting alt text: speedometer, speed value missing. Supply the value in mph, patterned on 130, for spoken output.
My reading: 5
